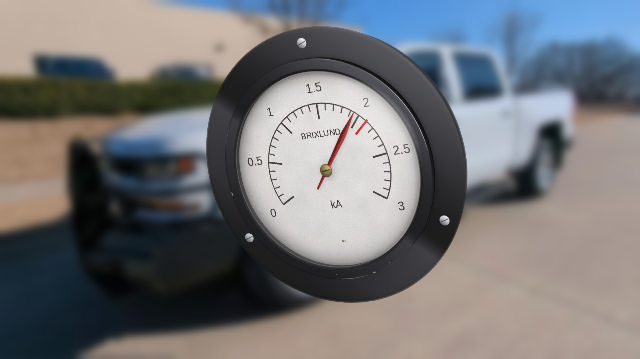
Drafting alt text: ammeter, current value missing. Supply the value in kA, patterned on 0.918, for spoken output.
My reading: 1.95
